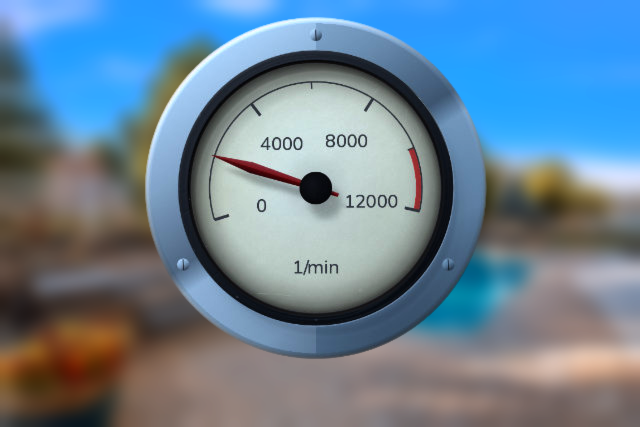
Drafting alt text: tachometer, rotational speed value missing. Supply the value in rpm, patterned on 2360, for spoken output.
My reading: 2000
